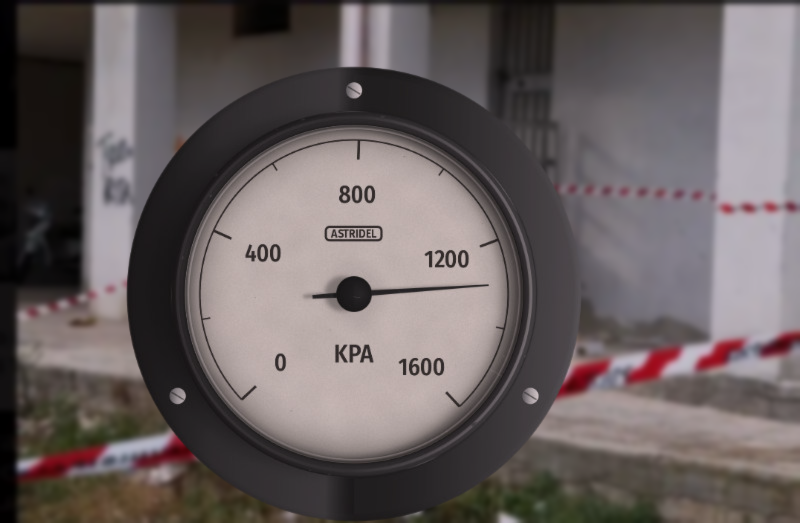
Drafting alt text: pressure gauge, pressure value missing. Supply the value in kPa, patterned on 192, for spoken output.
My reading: 1300
